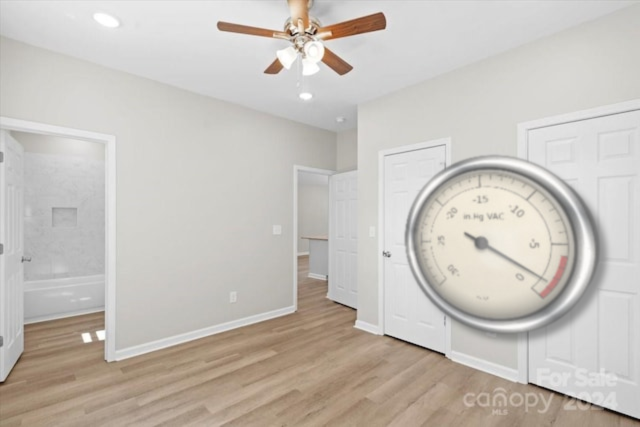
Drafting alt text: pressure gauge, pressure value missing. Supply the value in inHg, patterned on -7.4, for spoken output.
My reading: -1.5
